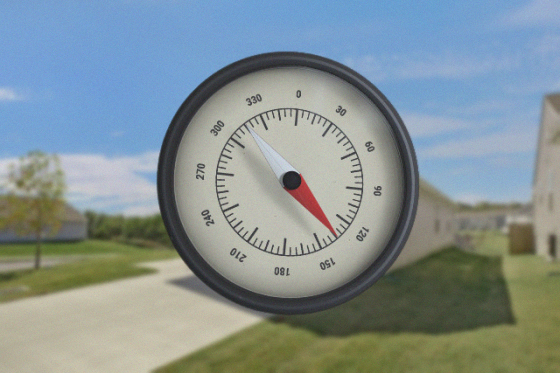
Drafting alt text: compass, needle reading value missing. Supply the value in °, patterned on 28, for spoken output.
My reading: 135
